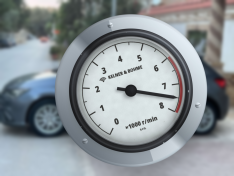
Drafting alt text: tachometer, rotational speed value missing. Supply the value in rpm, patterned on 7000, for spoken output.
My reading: 7500
